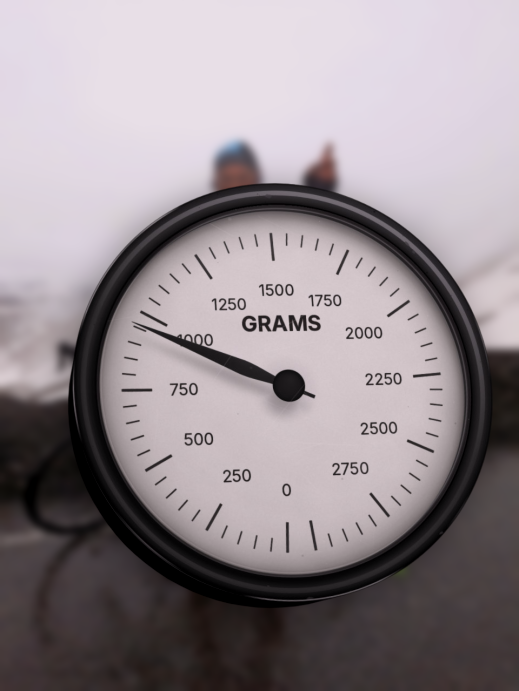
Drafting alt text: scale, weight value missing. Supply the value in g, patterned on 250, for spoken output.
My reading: 950
